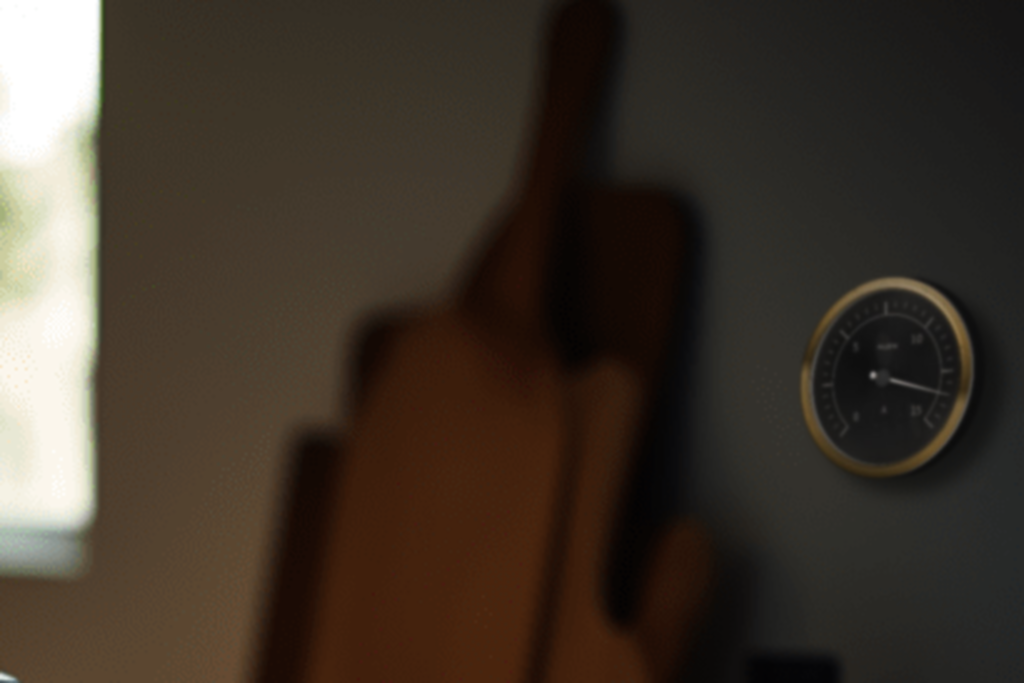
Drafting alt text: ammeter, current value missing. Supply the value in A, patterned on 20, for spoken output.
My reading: 13.5
